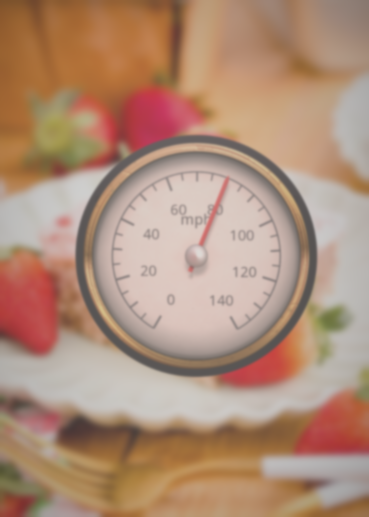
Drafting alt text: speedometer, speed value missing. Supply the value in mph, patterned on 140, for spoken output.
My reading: 80
